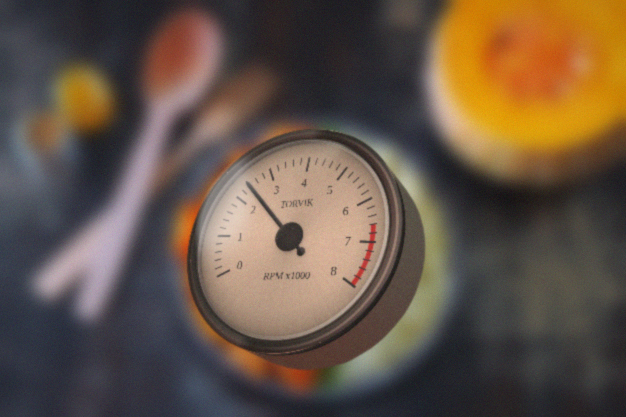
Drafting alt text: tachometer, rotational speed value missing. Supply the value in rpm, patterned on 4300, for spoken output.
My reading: 2400
